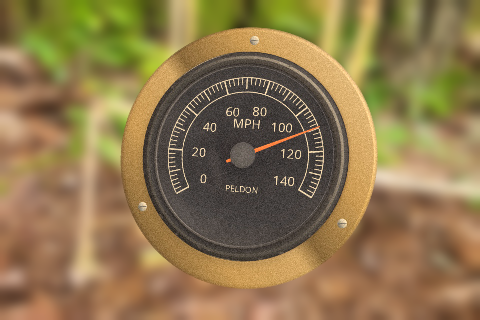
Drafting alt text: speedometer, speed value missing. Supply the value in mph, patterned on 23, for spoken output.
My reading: 110
